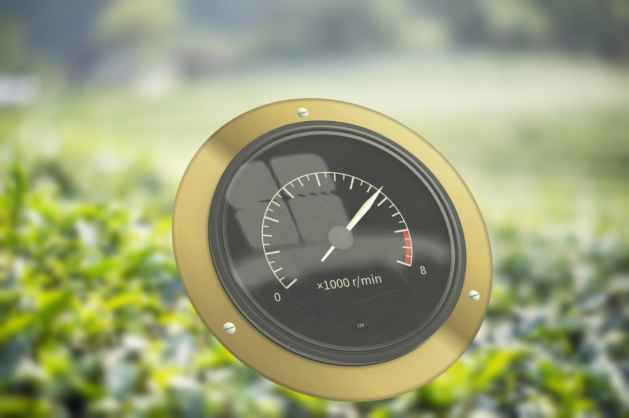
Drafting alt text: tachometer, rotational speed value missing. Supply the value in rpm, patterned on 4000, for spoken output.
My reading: 5750
